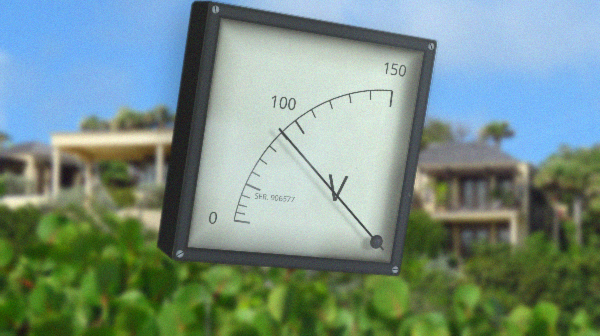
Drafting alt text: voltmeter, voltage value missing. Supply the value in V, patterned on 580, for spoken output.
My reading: 90
